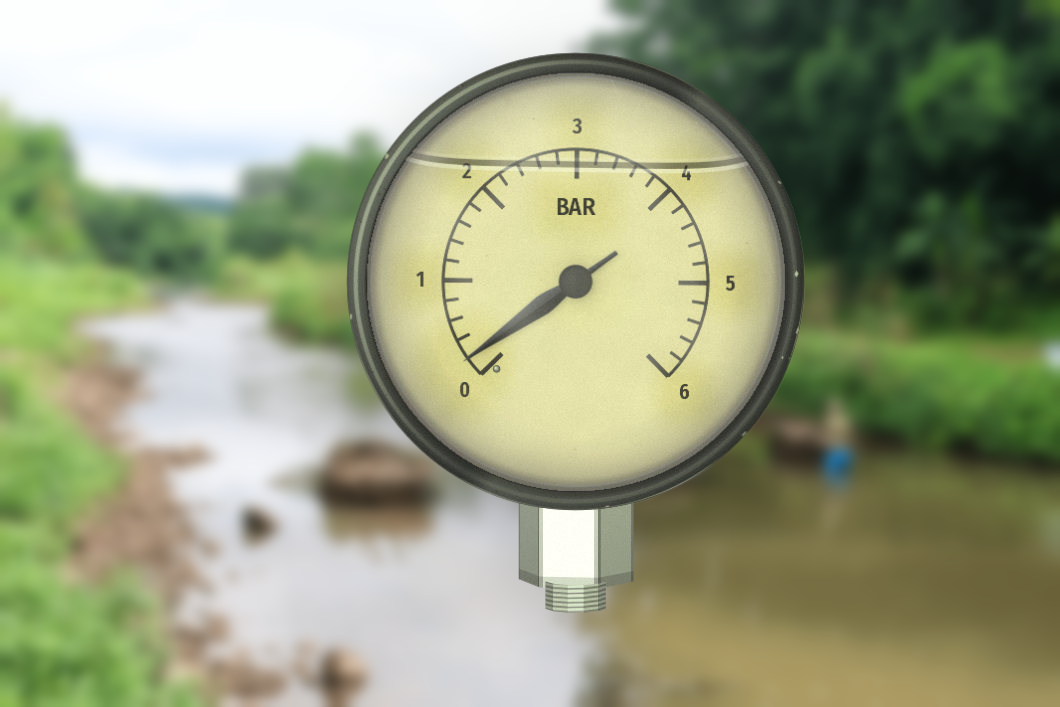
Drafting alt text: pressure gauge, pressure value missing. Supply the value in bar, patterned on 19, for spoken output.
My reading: 0.2
